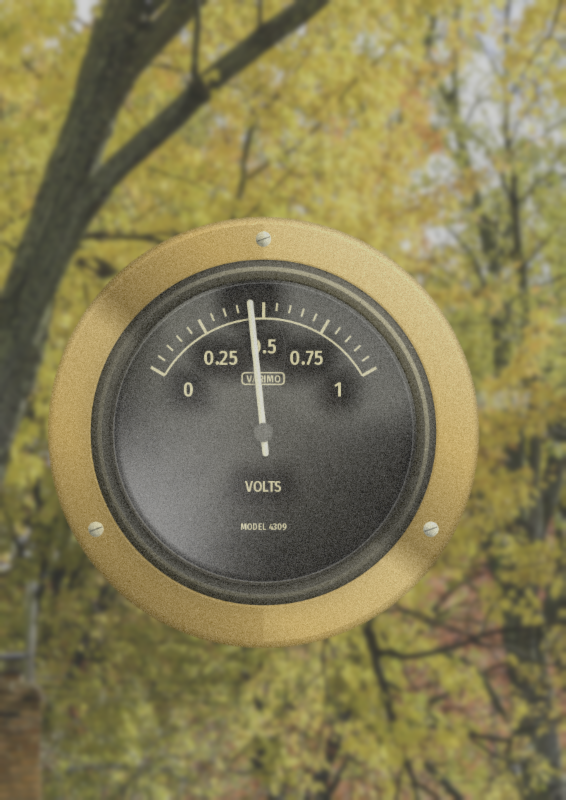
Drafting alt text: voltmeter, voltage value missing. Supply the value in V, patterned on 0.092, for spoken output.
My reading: 0.45
